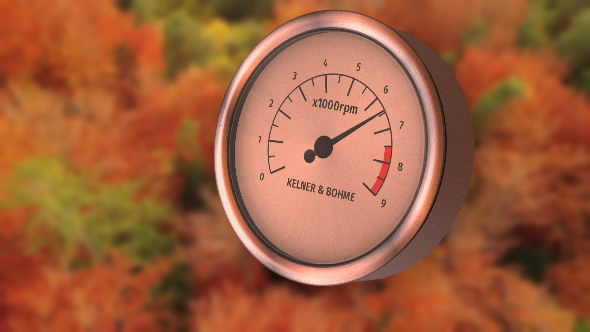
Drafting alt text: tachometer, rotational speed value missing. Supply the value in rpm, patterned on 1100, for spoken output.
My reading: 6500
